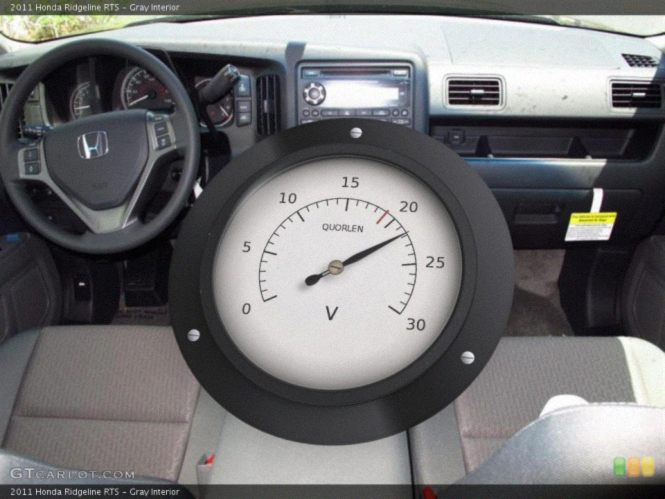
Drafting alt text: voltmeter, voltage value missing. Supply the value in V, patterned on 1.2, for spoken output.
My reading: 22
